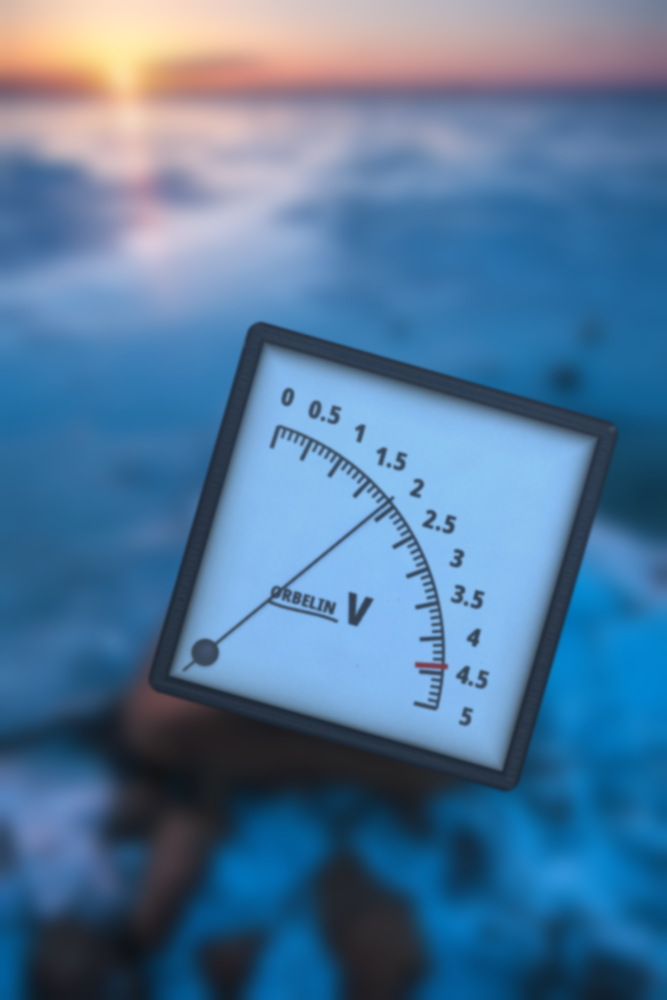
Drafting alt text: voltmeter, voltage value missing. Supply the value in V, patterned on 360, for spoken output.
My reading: 1.9
